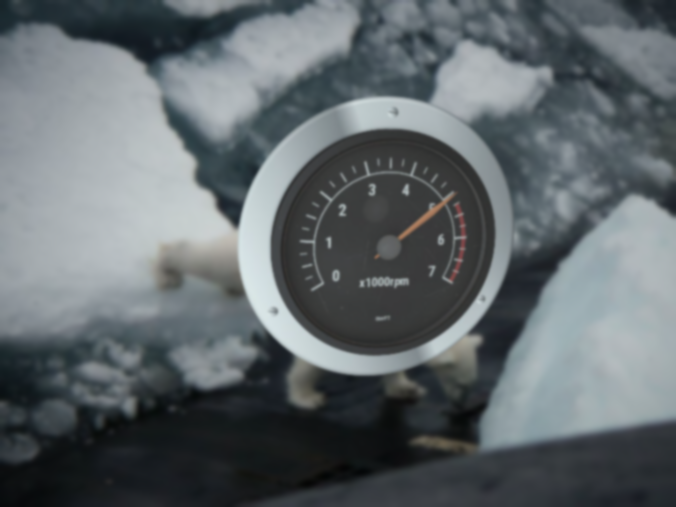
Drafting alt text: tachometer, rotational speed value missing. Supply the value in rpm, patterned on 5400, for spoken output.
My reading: 5000
